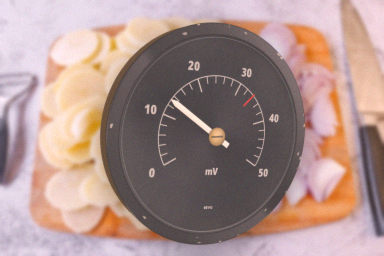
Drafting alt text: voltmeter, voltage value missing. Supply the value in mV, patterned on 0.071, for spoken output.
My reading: 13
